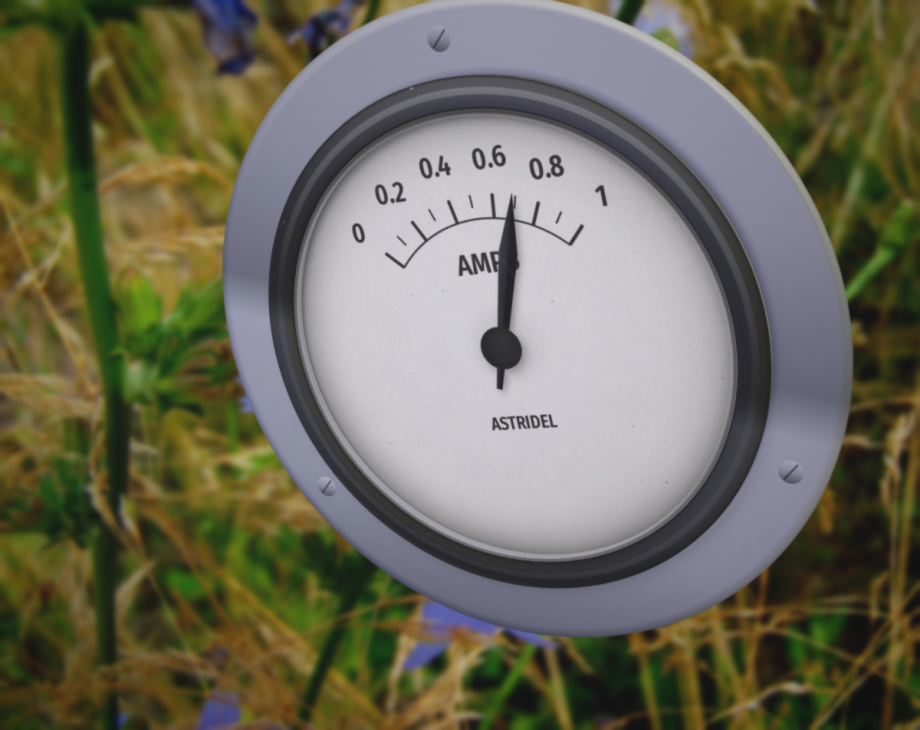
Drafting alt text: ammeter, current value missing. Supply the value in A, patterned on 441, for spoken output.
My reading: 0.7
